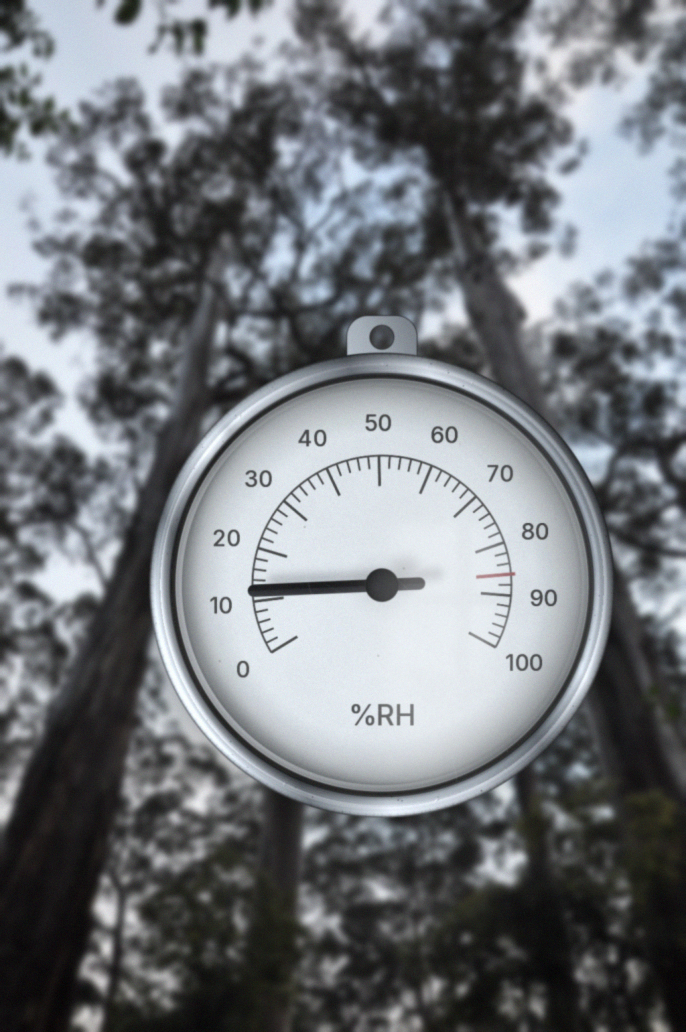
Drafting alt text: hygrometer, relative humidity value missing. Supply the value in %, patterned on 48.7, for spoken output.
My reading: 12
